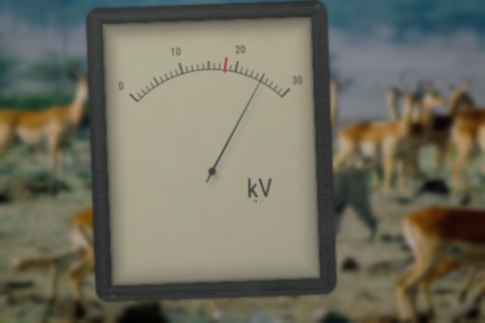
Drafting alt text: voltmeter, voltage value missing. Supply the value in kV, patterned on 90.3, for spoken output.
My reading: 25
